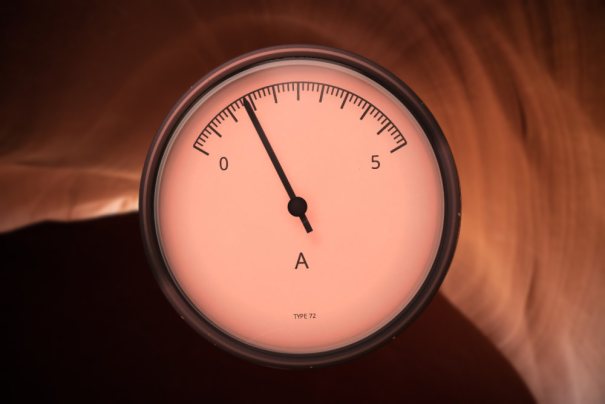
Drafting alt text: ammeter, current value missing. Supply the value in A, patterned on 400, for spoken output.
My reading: 1.4
